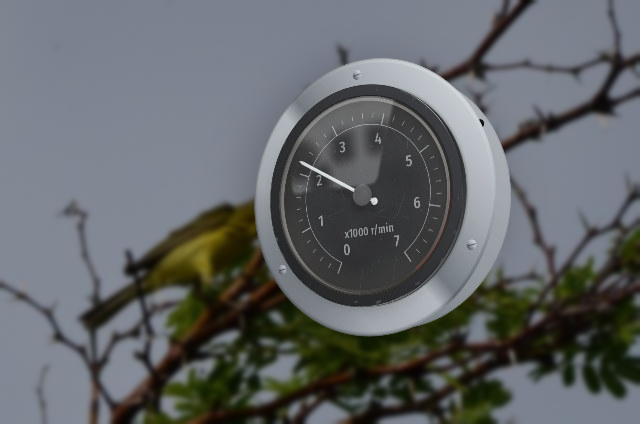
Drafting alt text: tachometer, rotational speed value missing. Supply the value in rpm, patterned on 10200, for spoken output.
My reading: 2200
